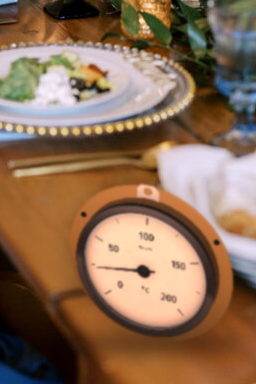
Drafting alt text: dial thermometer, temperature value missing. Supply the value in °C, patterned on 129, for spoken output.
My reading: 25
